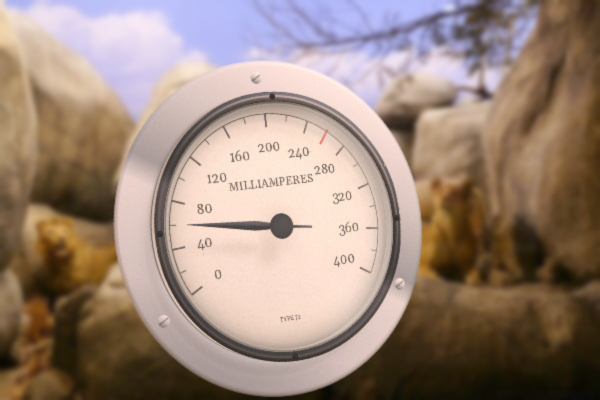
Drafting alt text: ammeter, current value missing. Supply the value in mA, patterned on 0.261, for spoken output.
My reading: 60
